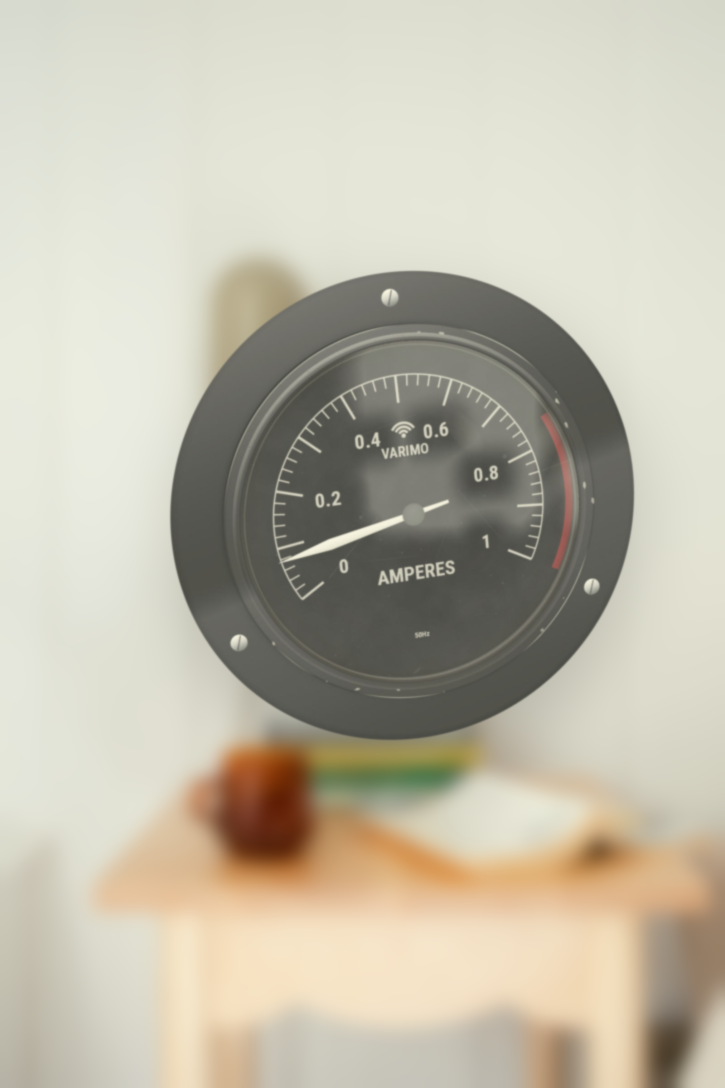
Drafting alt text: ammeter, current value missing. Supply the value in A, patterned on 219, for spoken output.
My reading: 0.08
